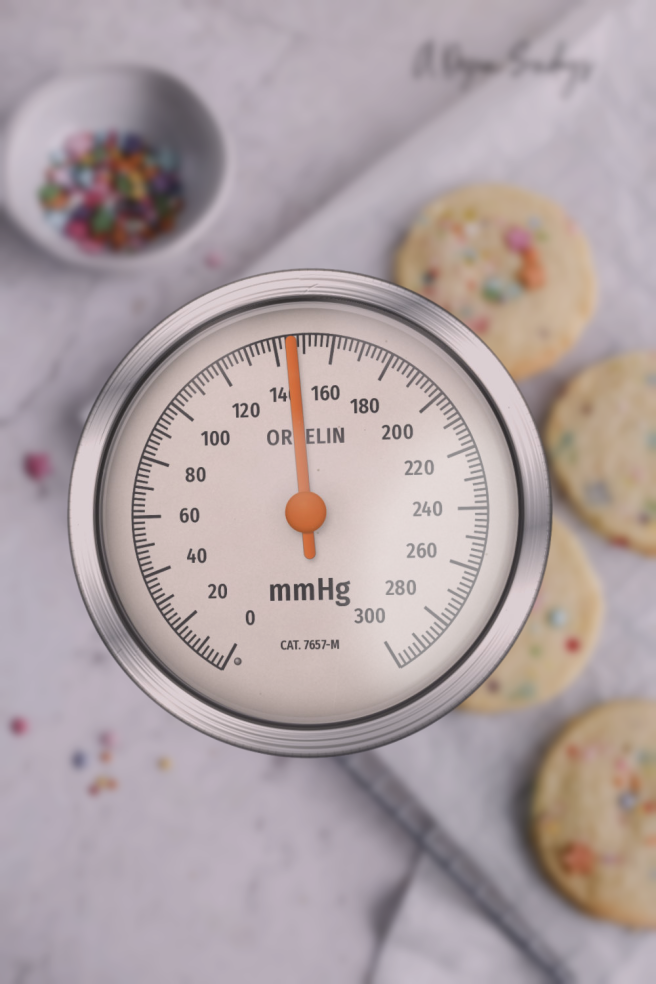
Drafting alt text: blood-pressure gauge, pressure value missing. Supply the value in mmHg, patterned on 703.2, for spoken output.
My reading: 146
